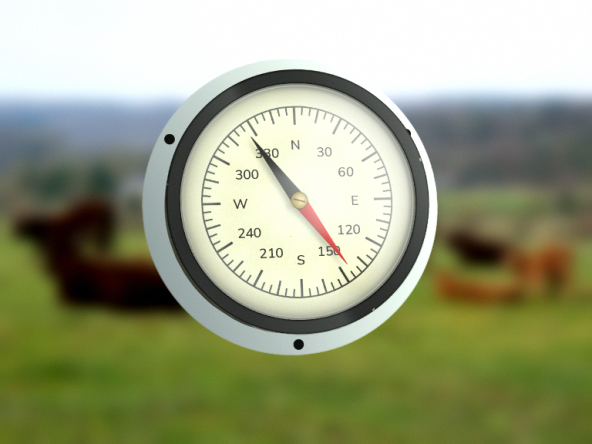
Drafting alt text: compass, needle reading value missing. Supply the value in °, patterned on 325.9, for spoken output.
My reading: 145
